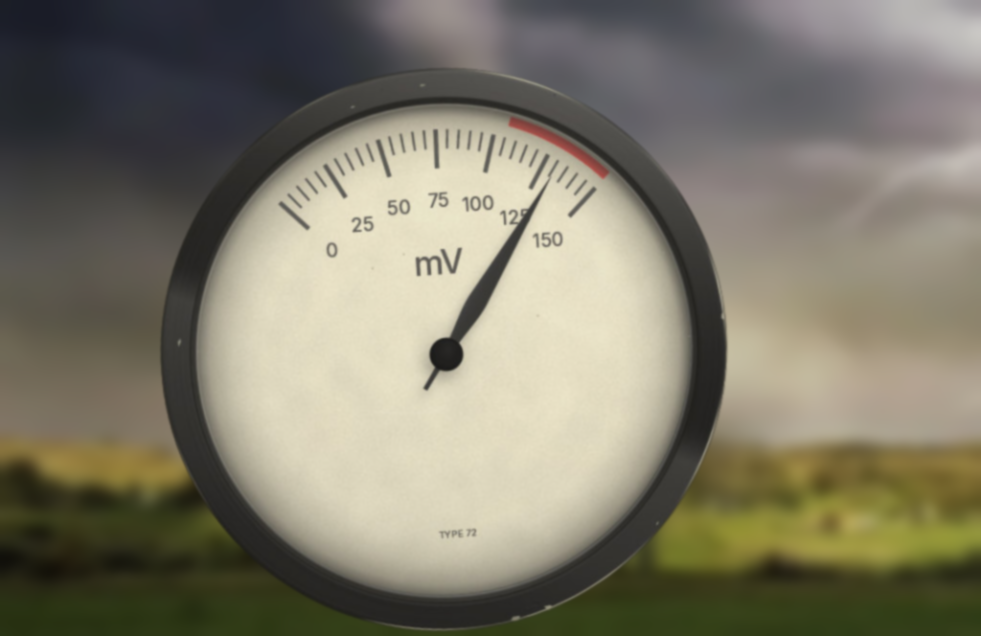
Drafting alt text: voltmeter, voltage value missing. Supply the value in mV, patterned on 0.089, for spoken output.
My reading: 130
